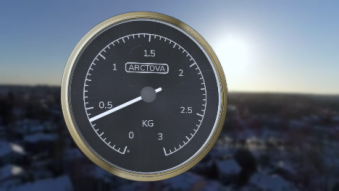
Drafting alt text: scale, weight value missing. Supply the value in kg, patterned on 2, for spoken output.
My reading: 0.4
